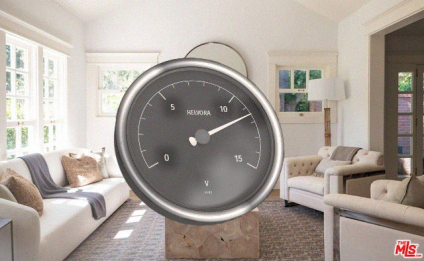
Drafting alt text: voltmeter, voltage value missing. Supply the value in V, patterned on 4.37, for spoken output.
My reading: 11.5
